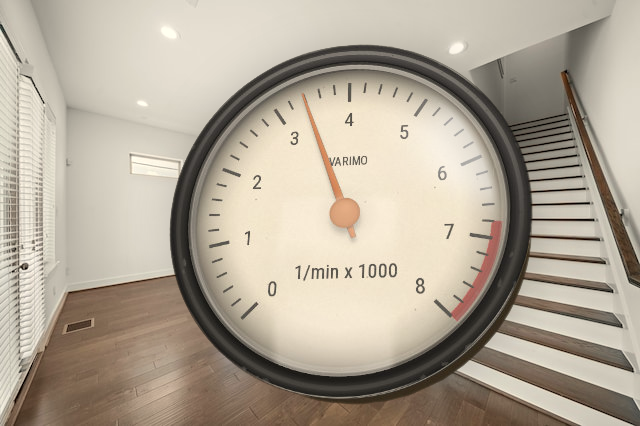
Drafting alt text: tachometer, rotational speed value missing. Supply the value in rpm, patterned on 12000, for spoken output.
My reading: 3400
